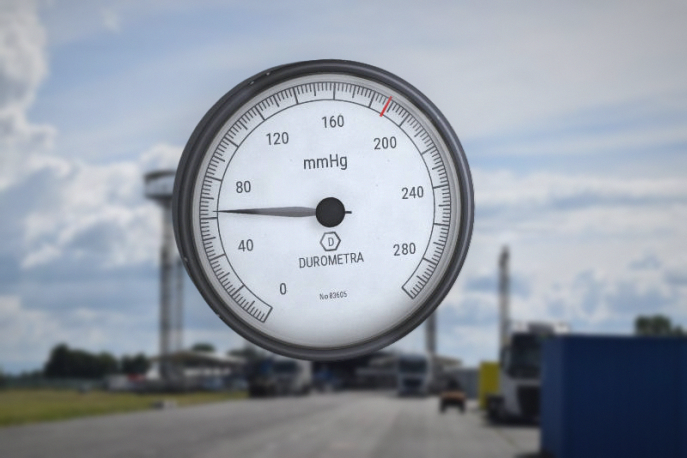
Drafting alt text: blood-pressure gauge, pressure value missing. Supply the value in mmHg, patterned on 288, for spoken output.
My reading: 64
